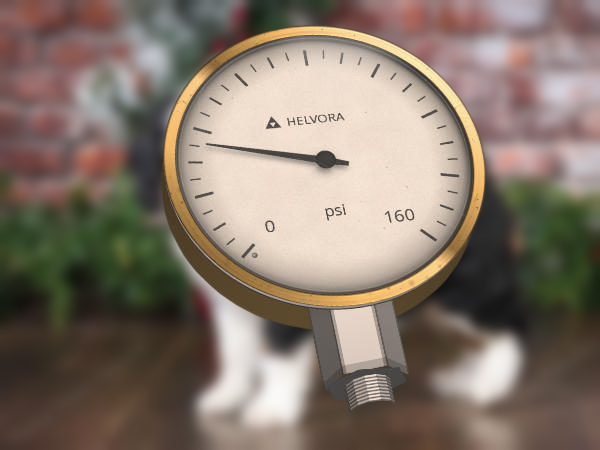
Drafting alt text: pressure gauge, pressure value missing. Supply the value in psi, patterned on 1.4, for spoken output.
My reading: 35
